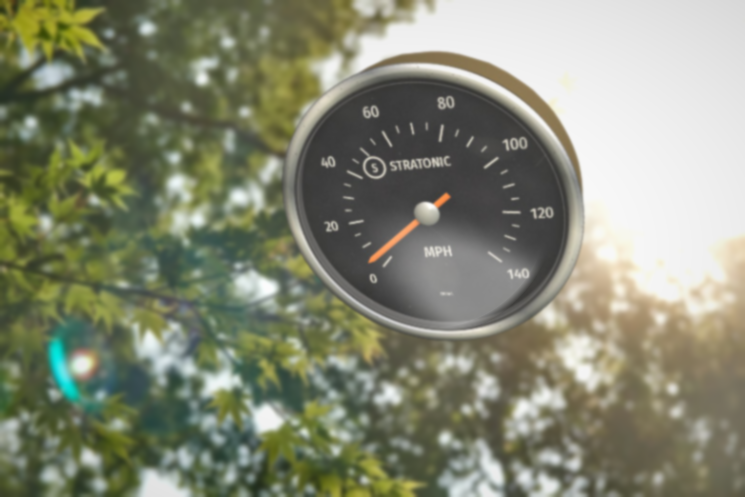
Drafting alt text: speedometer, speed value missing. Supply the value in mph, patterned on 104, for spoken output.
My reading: 5
